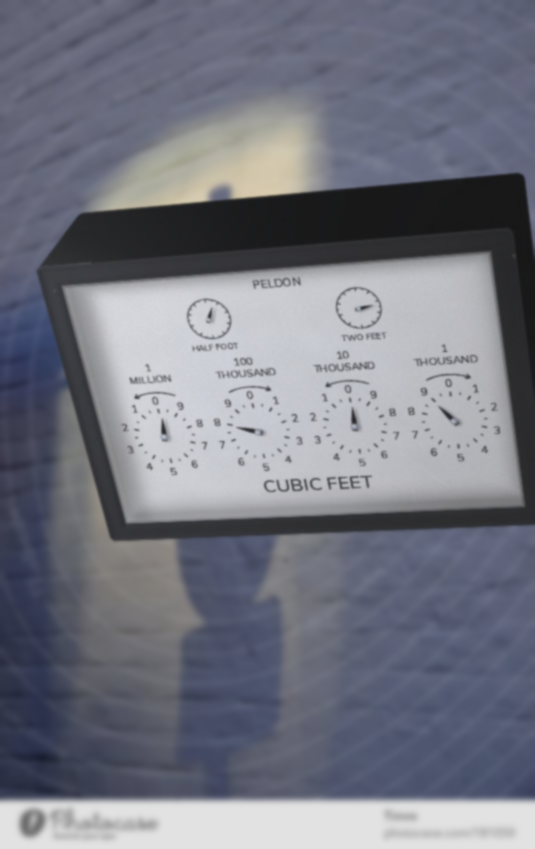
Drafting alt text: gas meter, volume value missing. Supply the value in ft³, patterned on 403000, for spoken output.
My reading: 979900
